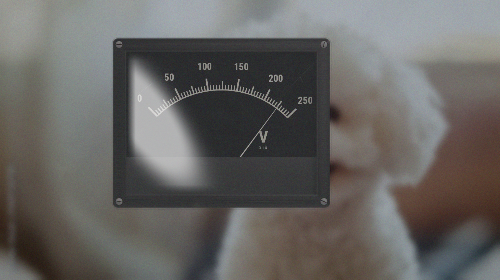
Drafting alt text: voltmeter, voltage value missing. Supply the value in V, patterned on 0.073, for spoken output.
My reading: 225
